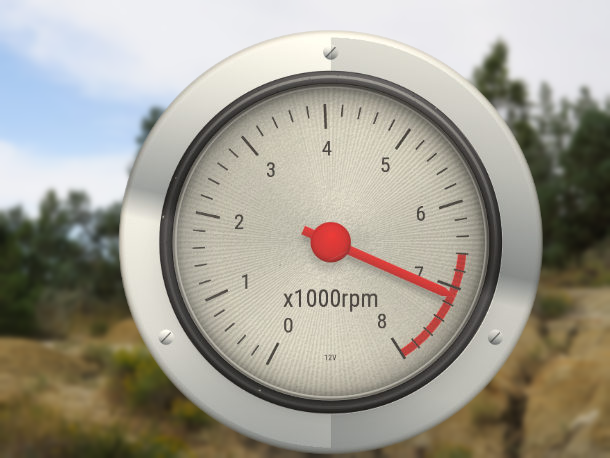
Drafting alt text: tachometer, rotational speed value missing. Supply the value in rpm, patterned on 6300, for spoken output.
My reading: 7100
